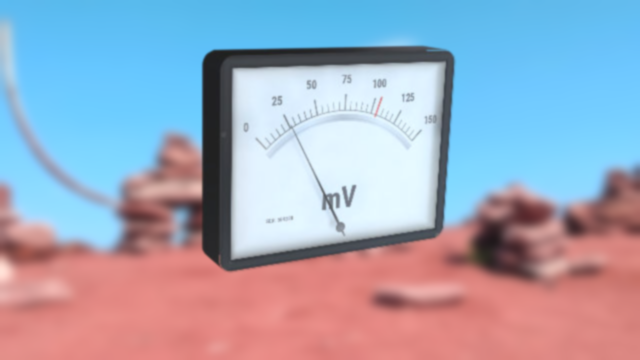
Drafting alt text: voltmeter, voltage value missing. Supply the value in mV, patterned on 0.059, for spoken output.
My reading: 25
